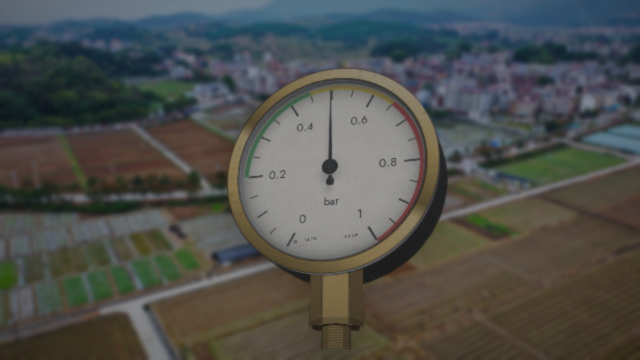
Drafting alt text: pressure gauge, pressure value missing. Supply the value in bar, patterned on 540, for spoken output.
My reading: 0.5
